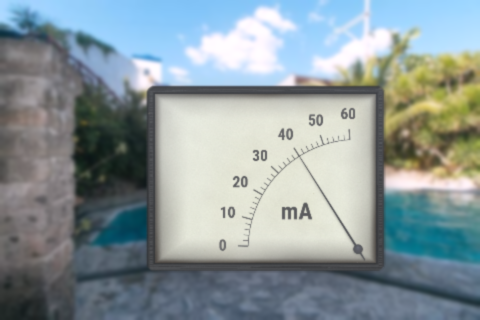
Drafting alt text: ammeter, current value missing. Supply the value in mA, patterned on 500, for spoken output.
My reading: 40
